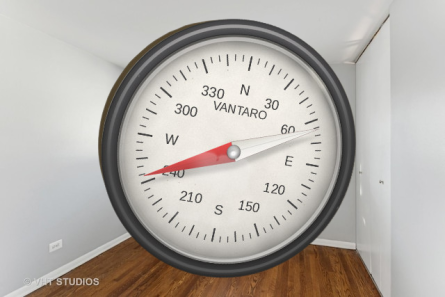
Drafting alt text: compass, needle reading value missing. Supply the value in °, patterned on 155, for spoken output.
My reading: 245
